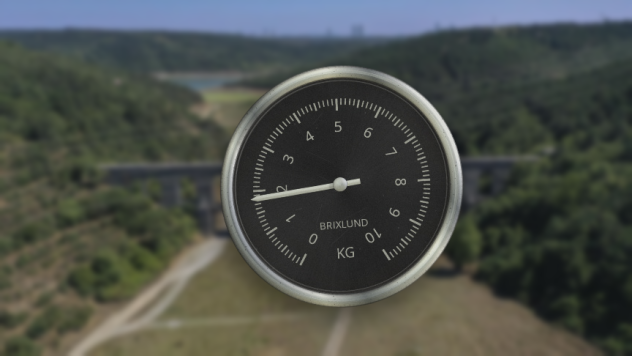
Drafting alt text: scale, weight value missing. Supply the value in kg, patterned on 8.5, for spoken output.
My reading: 1.8
